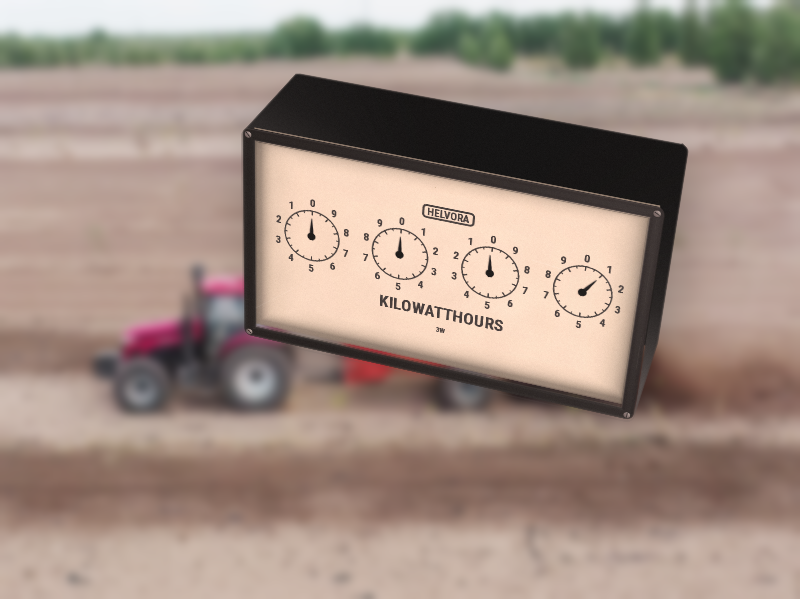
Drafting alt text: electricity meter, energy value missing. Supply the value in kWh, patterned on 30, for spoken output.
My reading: 1
